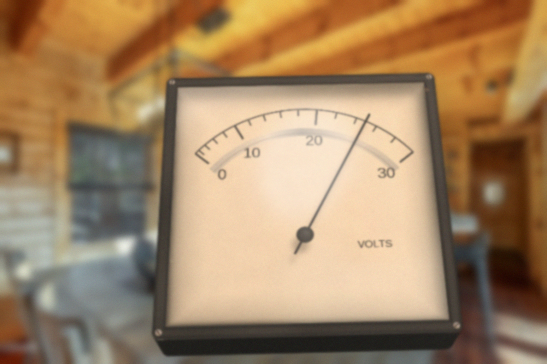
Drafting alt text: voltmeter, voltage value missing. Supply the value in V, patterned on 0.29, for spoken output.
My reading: 25
